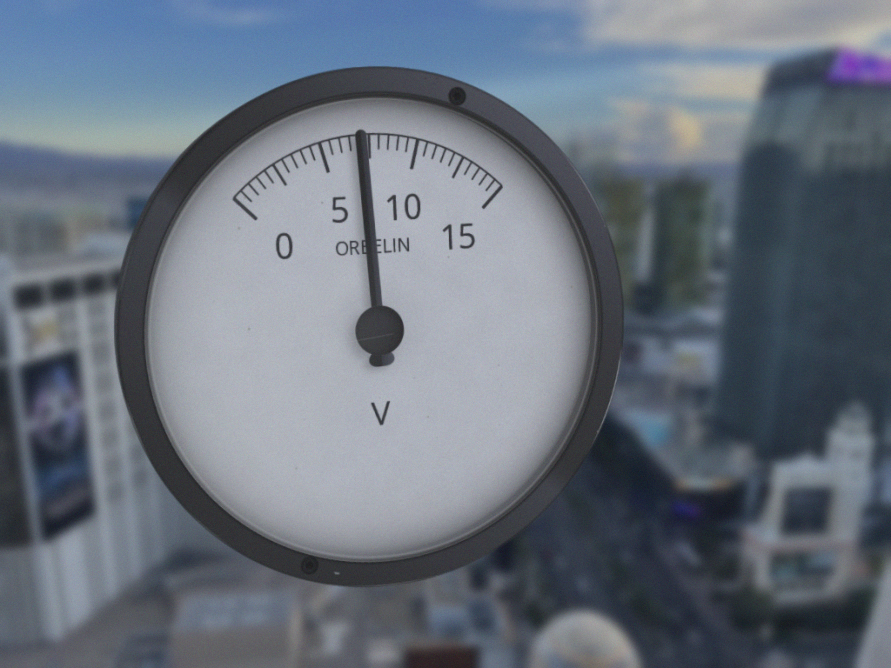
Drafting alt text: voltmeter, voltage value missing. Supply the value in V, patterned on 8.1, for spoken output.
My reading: 7
